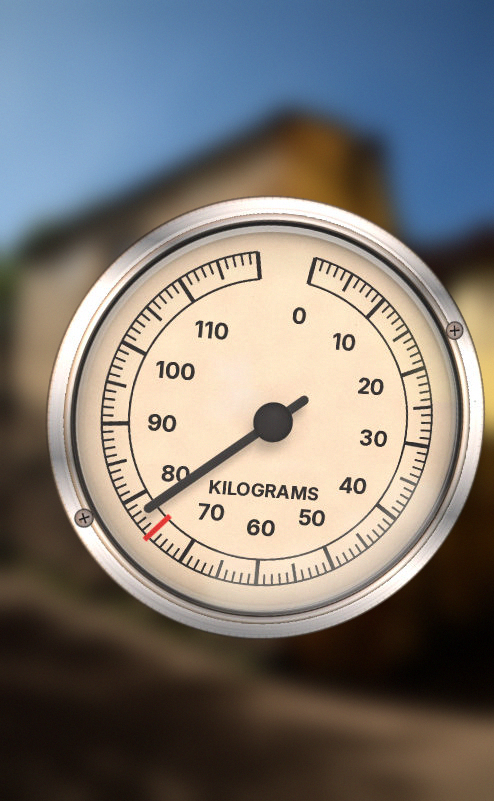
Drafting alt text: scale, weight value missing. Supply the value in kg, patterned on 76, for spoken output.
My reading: 78
